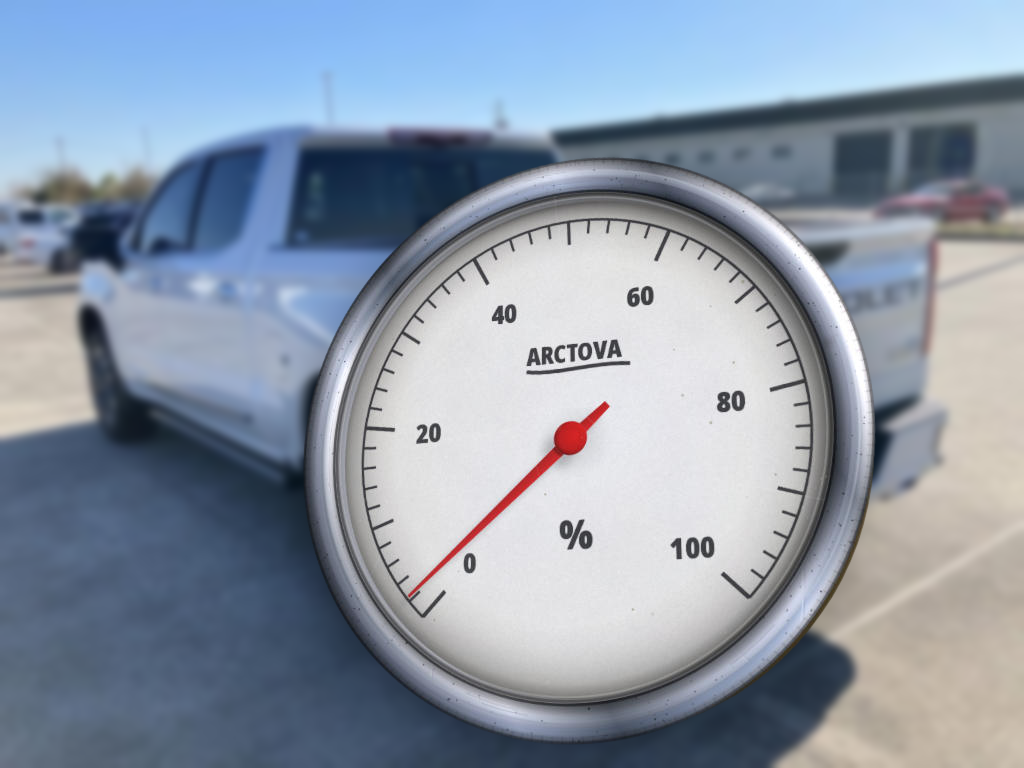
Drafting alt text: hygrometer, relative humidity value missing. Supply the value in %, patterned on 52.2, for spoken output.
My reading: 2
